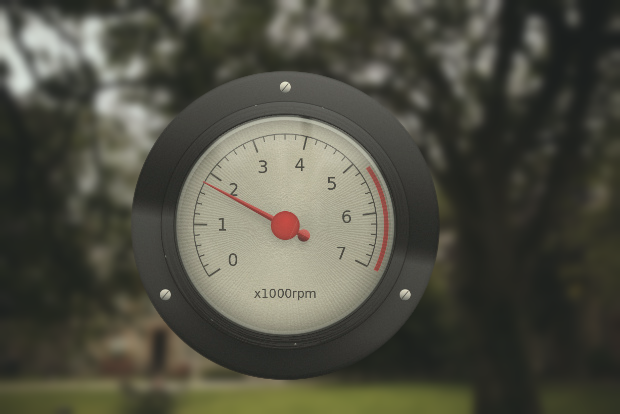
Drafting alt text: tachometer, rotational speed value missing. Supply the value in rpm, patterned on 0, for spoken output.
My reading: 1800
